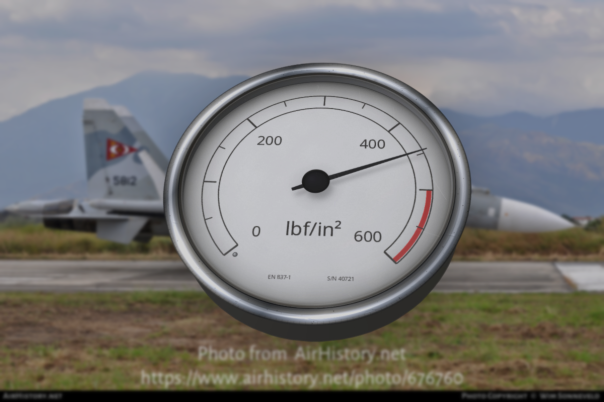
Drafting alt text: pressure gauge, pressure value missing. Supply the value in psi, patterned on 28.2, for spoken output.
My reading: 450
